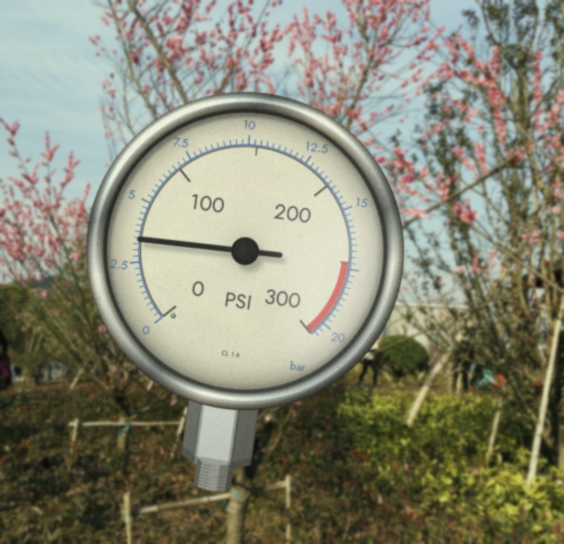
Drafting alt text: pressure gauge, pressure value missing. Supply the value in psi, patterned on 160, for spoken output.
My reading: 50
